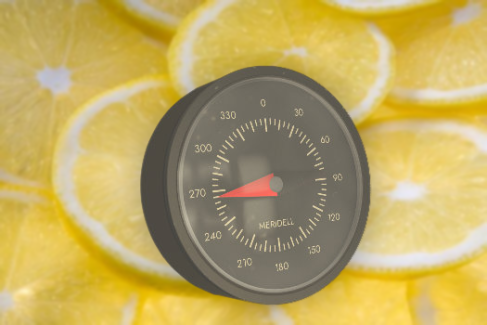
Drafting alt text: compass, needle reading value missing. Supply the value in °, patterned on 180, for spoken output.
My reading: 265
